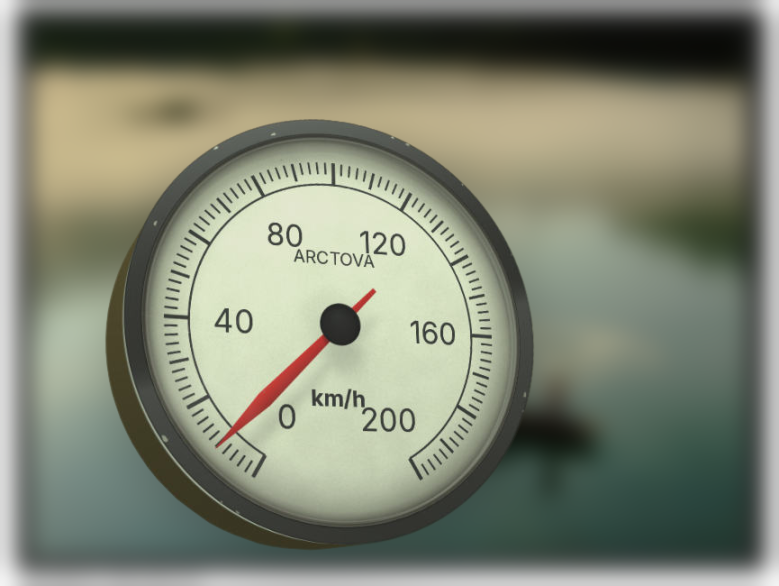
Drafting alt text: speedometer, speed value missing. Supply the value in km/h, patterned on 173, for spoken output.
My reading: 10
